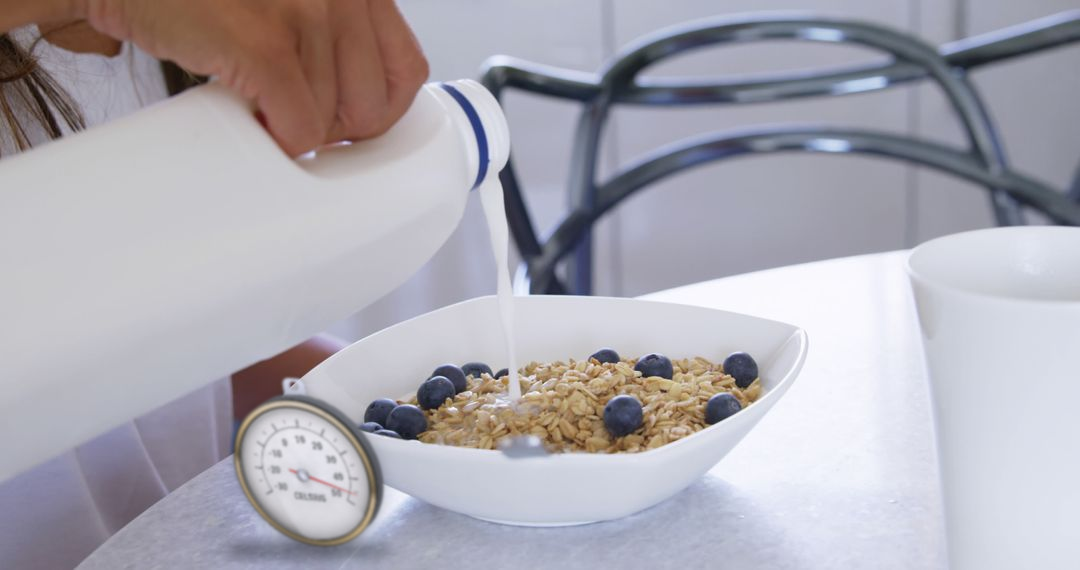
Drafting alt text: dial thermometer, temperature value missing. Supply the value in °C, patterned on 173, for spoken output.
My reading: 45
